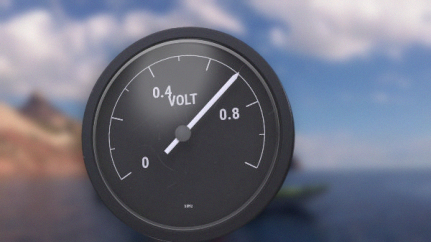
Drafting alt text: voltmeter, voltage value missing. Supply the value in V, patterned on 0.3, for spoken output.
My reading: 0.7
